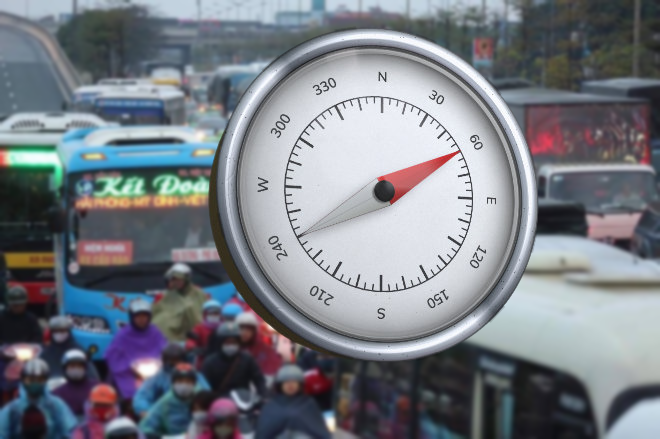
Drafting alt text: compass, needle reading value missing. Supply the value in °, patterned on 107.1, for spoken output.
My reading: 60
